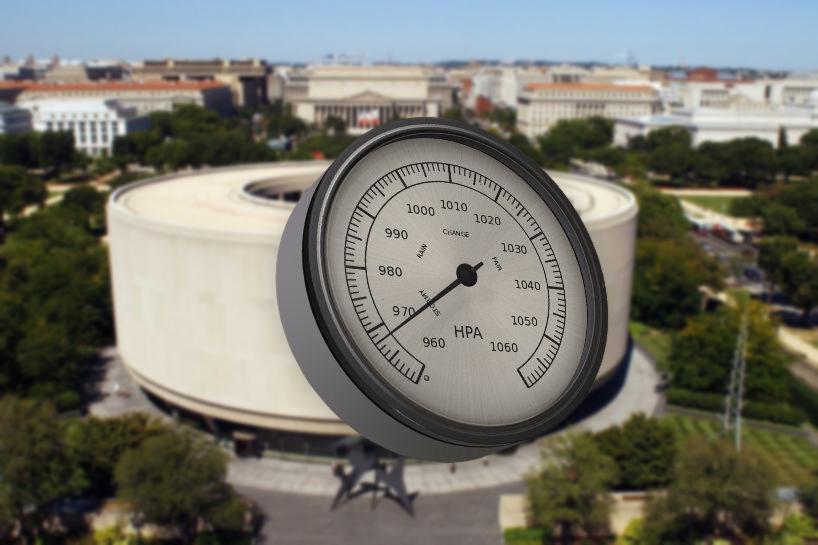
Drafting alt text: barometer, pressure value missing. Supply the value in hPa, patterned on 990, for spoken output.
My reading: 968
